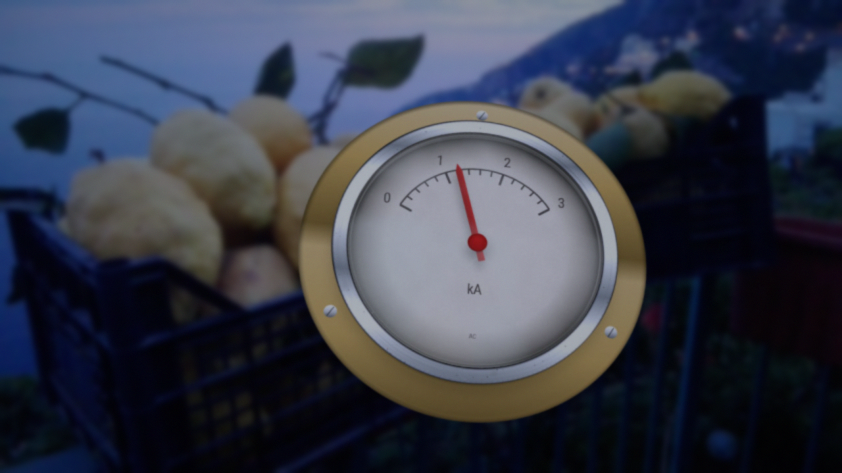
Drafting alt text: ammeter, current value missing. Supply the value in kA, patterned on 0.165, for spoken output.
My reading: 1.2
